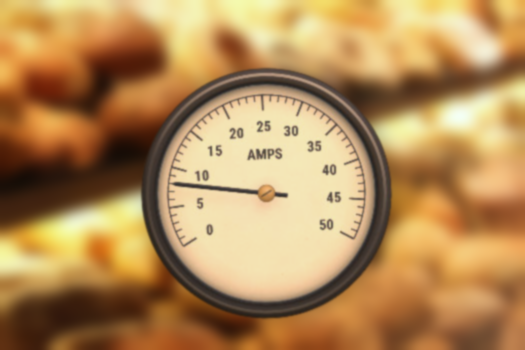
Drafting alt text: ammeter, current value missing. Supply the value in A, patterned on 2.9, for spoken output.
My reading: 8
